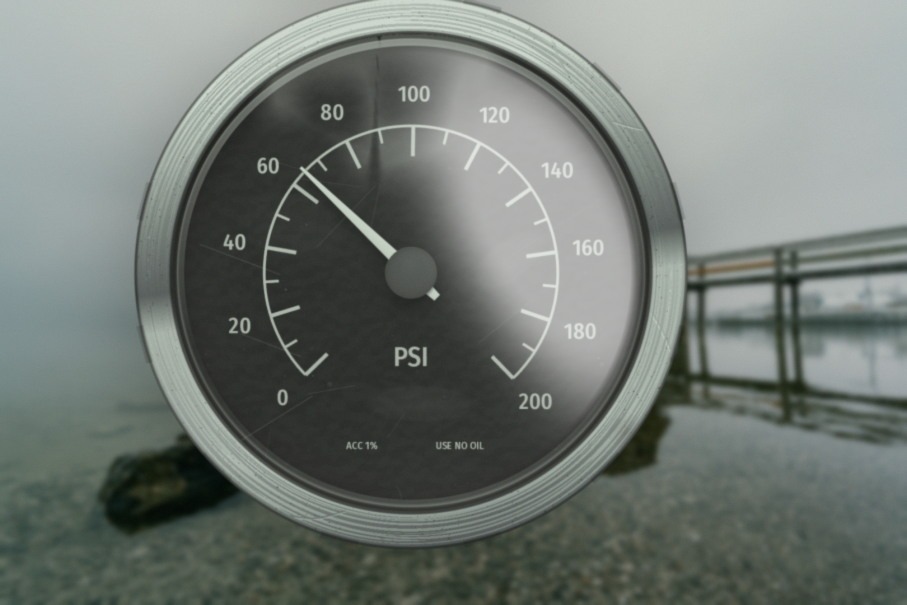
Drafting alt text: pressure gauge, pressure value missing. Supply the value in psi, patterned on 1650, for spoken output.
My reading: 65
